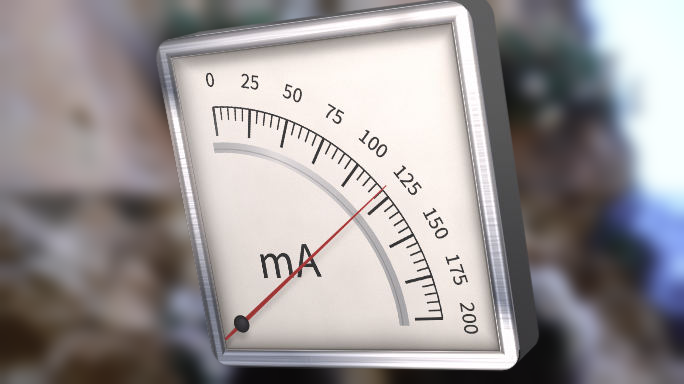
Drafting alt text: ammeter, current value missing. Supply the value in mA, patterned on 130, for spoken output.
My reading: 120
